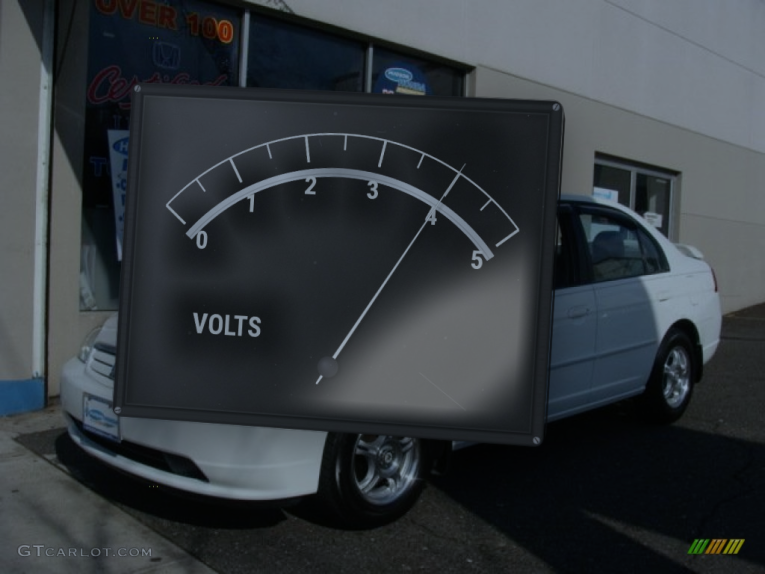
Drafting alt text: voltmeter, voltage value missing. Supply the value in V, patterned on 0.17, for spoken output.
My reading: 4
